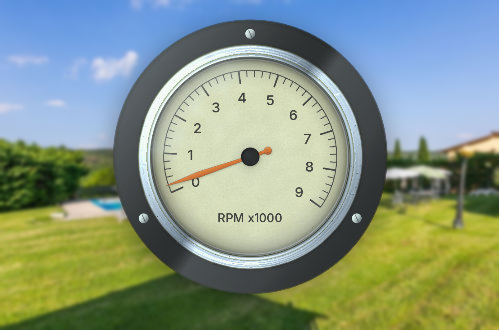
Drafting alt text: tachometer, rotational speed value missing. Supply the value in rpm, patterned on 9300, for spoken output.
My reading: 200
